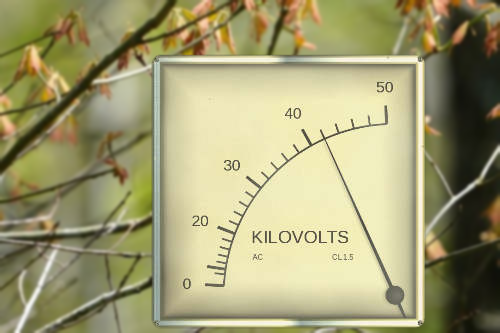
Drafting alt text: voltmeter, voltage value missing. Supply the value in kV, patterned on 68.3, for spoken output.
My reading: 42
